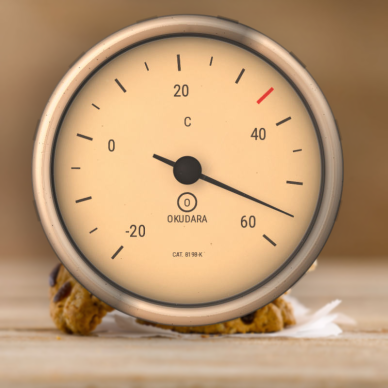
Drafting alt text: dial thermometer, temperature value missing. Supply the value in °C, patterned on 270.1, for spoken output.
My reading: 55
